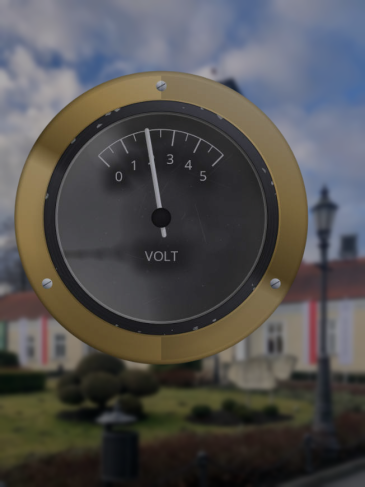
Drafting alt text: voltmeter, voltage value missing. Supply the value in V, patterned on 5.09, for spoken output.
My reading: 2
